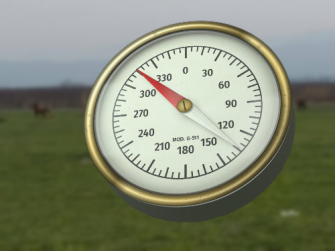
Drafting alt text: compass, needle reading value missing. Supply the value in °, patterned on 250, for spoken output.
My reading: 315
